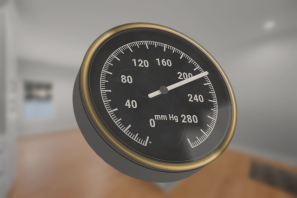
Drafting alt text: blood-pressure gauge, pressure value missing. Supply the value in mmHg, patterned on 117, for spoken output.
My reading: 210
